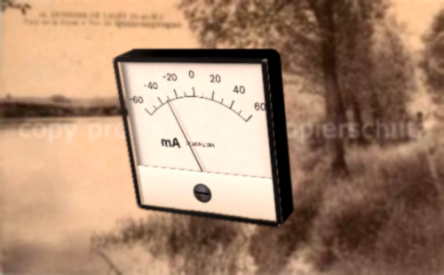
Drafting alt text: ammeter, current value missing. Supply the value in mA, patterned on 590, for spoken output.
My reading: -30
